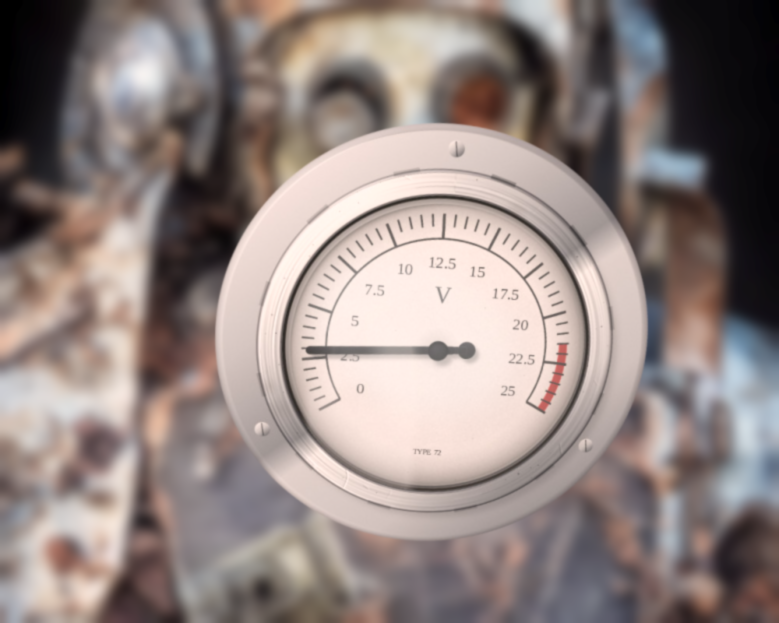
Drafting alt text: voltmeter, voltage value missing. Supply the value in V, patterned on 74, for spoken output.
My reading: 3
